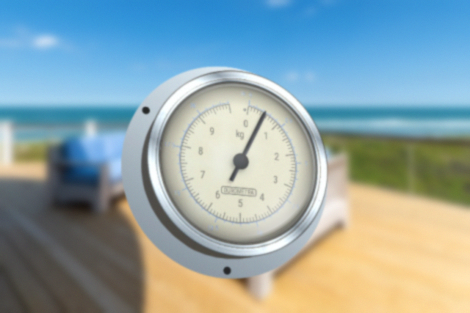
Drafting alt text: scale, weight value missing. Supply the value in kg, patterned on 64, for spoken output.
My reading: 0.5
